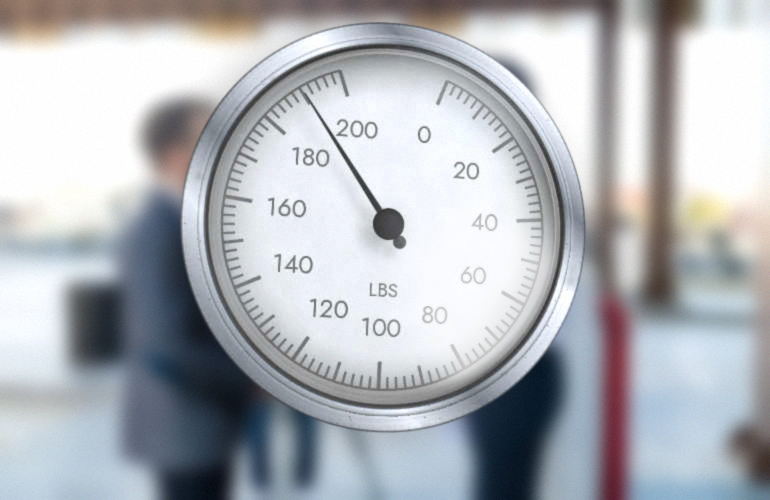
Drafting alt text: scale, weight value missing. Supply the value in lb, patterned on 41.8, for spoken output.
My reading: 190
